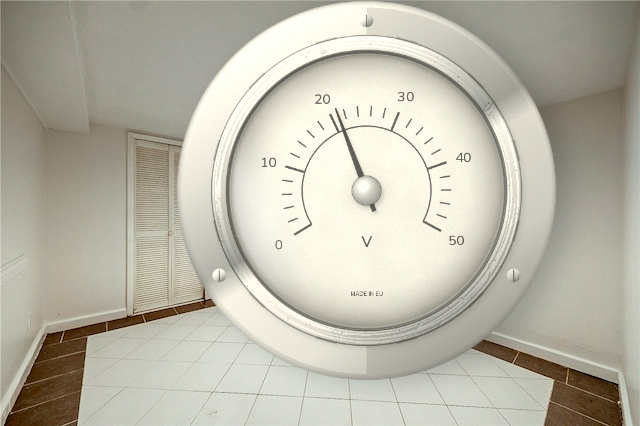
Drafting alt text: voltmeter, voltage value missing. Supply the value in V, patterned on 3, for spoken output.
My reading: 21
